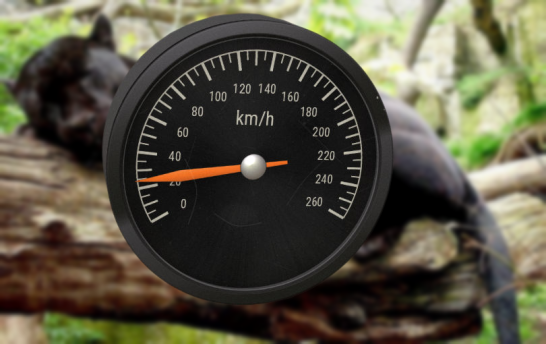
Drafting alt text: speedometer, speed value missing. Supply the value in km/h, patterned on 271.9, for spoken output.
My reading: 25
